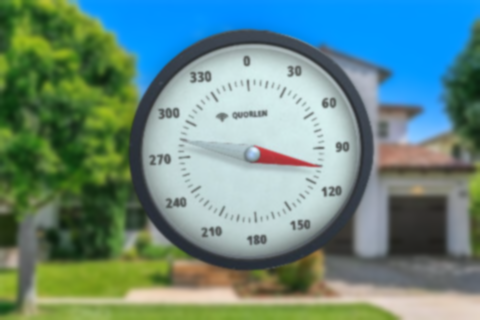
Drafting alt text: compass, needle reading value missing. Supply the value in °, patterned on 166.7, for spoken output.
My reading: 105
